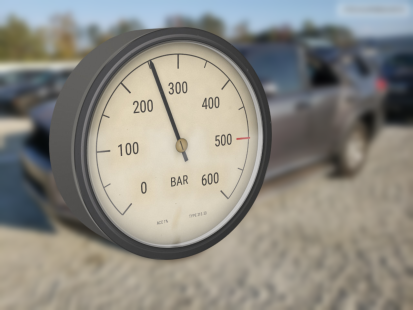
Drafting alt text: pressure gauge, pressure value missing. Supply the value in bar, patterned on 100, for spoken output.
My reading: 250
